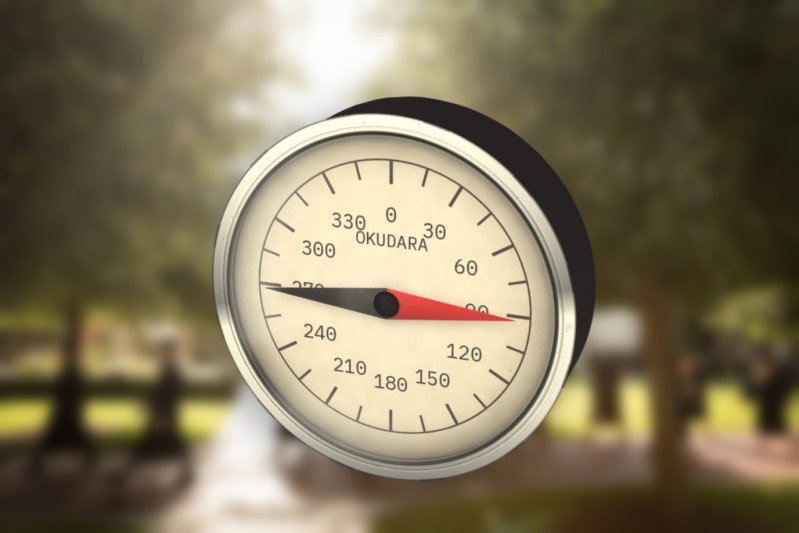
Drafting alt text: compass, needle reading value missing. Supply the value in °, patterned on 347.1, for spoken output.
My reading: 90
